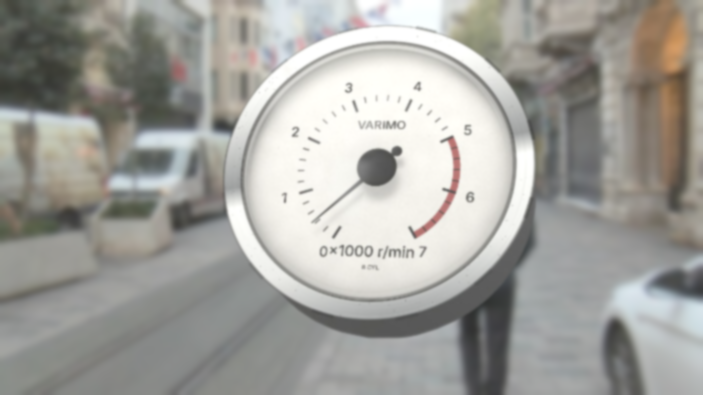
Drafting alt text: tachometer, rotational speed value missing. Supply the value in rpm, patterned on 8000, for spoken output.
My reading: 400
